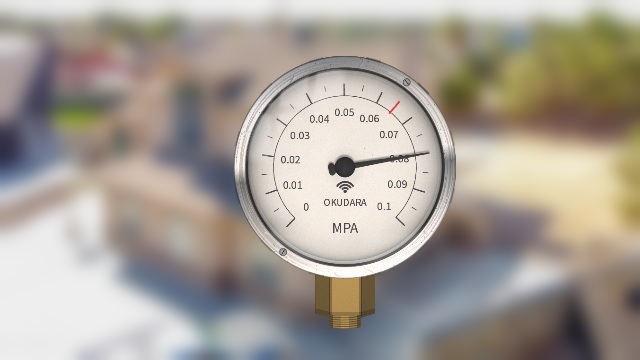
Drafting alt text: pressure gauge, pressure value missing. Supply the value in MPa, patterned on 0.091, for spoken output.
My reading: 0.08
